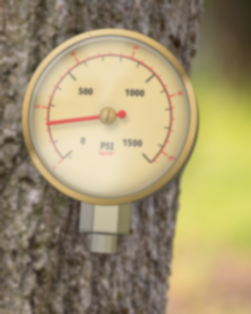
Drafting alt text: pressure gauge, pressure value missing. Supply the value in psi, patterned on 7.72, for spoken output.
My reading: 200
